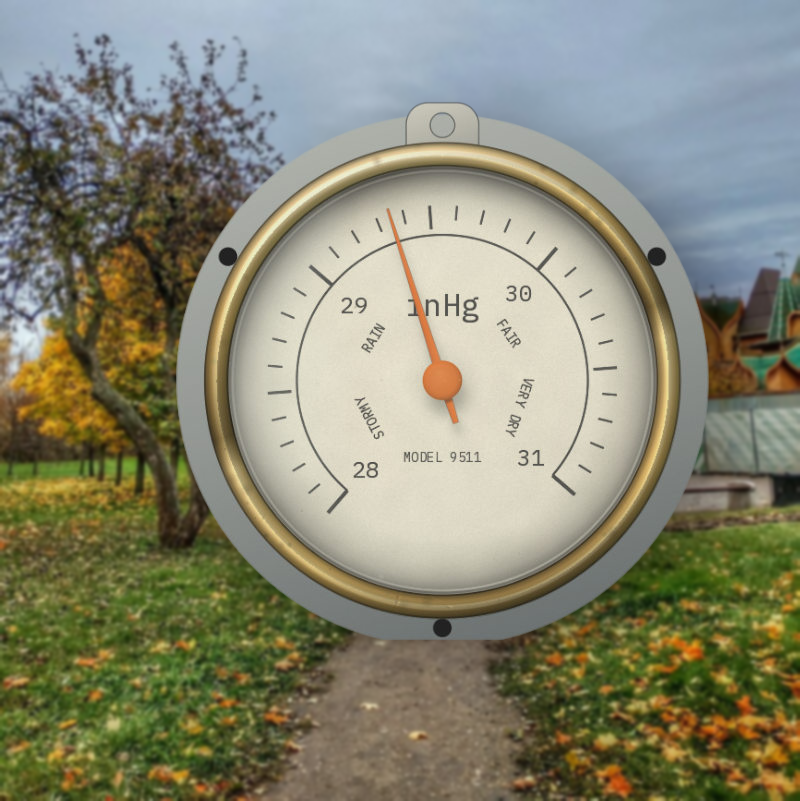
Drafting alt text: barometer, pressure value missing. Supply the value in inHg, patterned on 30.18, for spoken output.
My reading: 29.35
